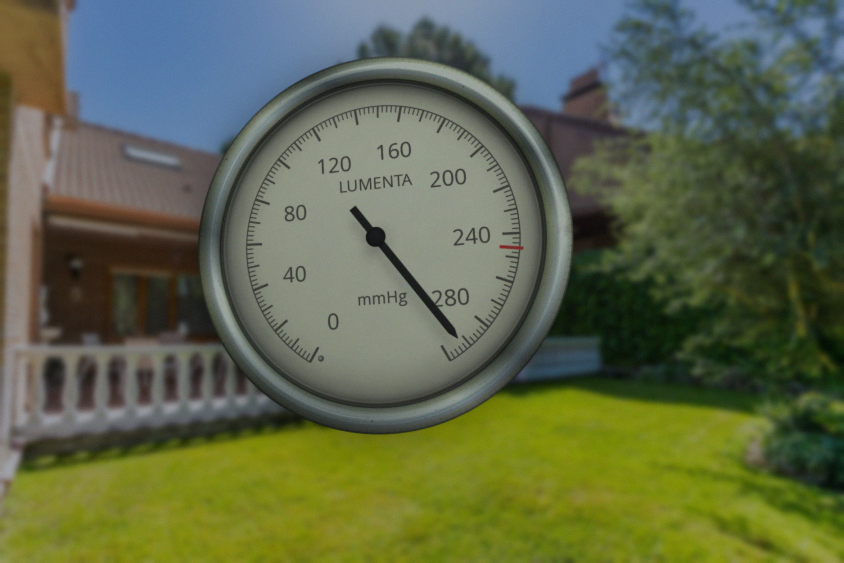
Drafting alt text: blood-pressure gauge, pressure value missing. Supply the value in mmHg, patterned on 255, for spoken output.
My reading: 292
